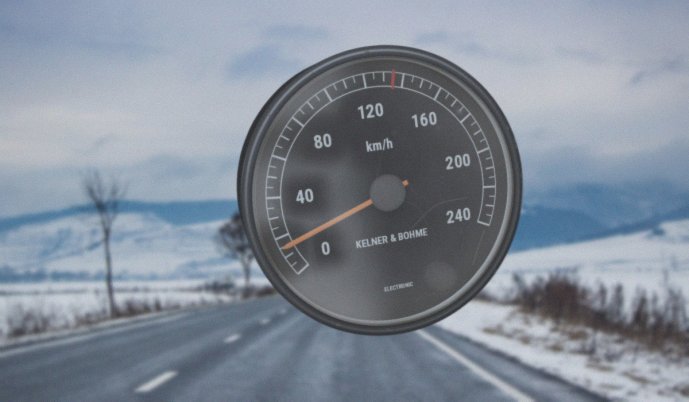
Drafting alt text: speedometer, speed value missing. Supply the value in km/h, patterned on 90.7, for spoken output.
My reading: 15
